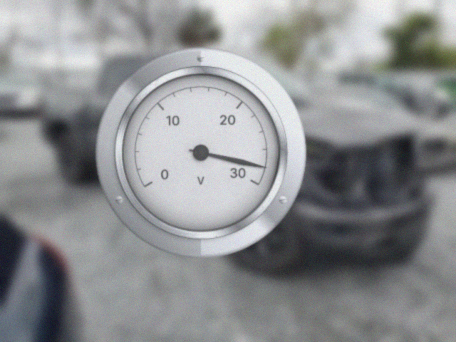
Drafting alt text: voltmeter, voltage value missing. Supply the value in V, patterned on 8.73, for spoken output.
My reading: 28
